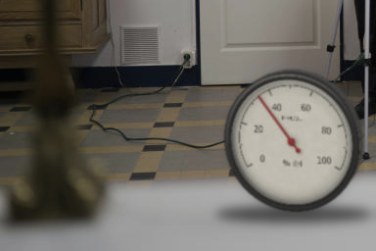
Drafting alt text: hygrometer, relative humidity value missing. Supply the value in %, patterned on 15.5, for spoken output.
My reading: 35
